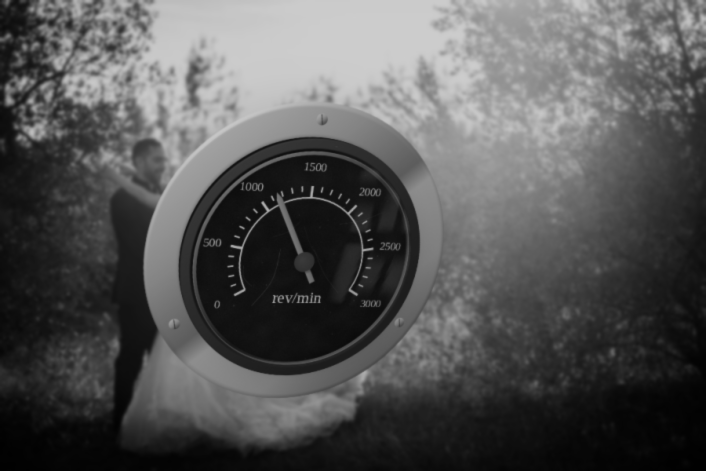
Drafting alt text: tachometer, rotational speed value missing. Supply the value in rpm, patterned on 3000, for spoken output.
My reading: 1150
